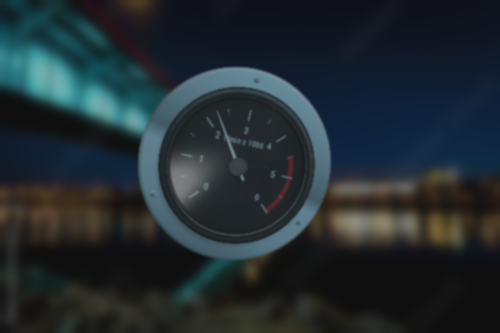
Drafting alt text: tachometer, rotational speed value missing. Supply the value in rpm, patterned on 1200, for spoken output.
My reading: 2250
